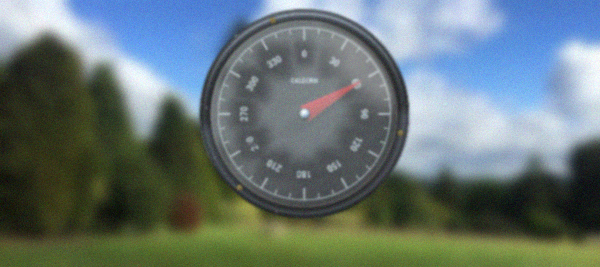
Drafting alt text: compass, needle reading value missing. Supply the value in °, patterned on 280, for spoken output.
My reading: 60
